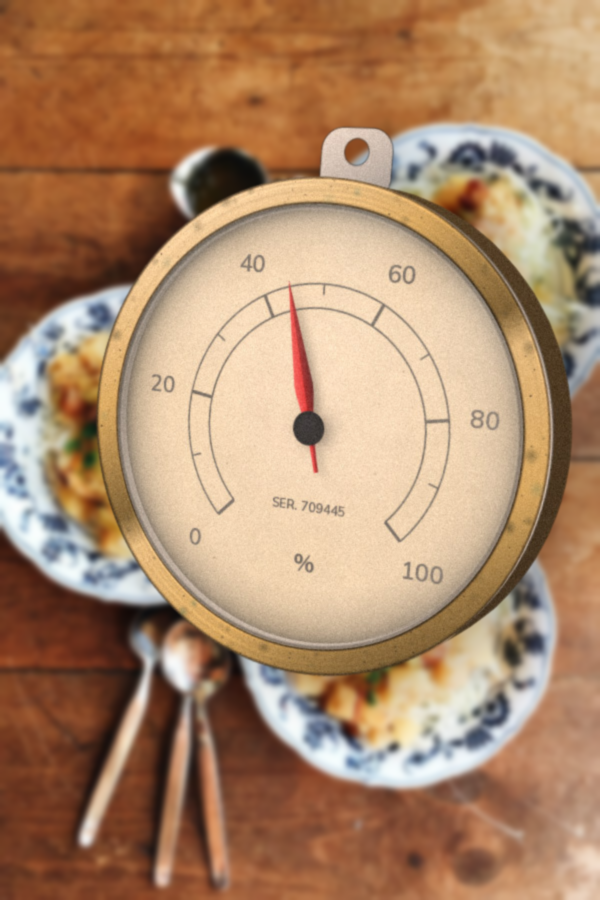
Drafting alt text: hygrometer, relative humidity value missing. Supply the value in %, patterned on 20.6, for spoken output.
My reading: 45
